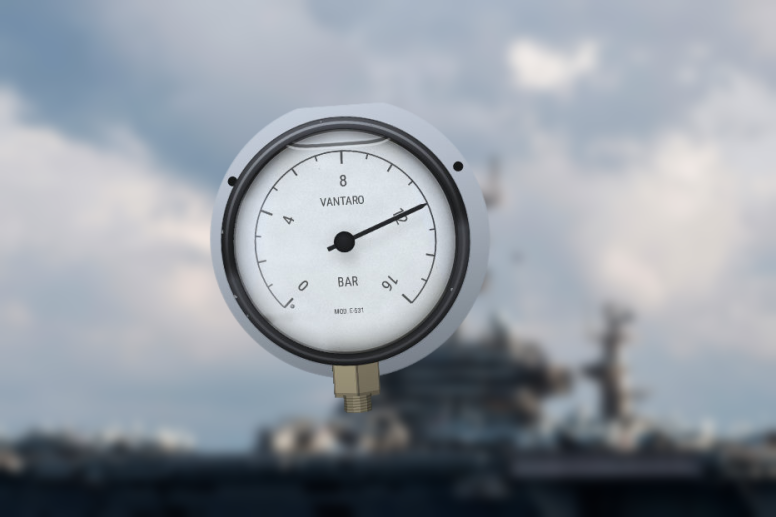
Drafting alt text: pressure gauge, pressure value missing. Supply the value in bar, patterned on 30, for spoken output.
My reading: 12
